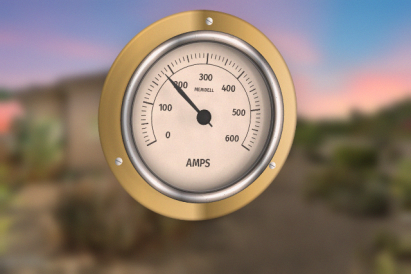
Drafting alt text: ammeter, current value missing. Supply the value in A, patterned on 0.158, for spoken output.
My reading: 180
